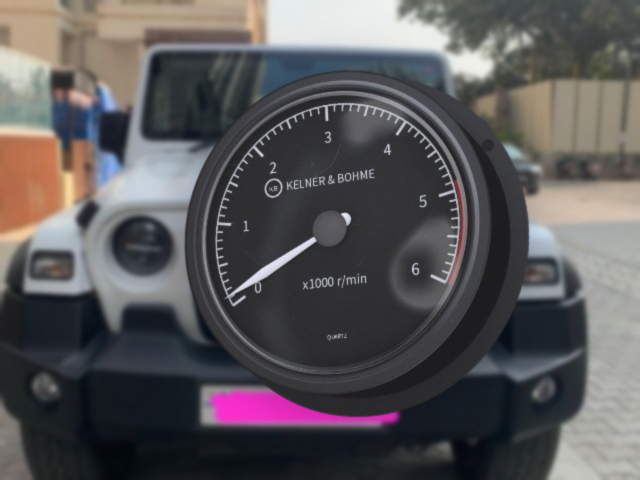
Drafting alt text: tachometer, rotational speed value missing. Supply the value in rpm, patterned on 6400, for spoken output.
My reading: 100
